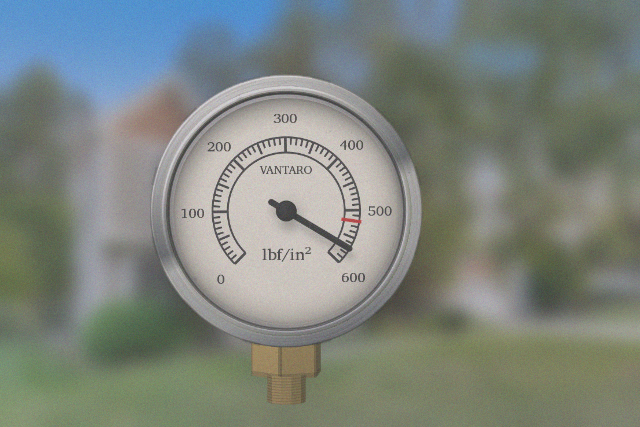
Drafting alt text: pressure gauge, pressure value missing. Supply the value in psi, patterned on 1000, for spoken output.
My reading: 570
